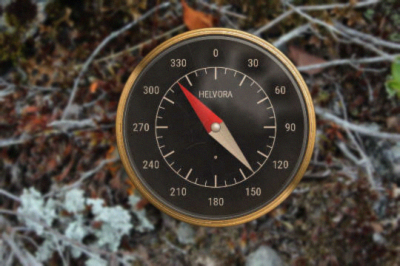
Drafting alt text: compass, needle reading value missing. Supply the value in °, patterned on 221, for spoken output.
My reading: 320
